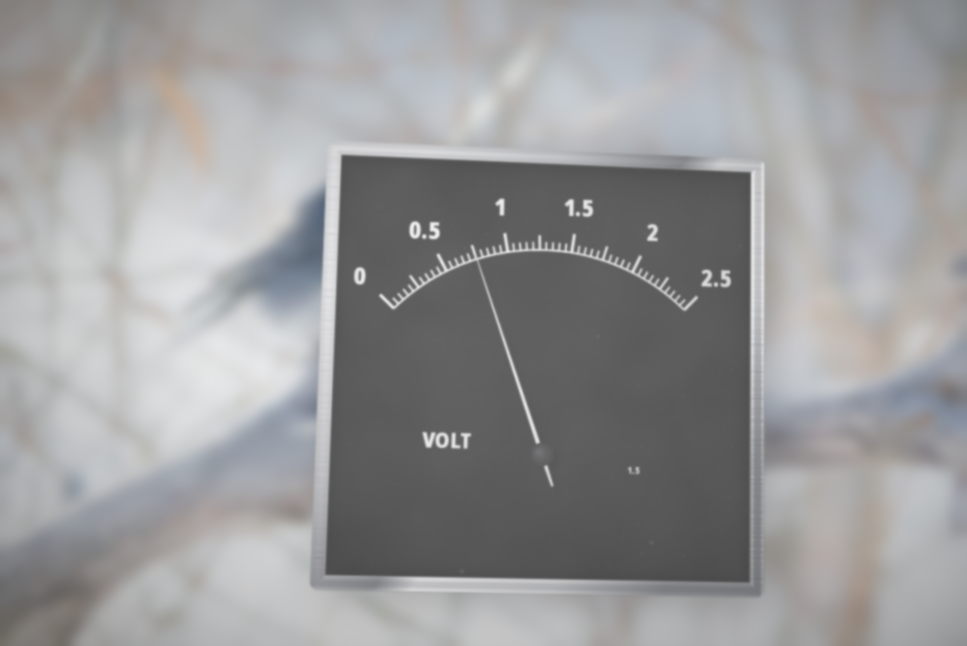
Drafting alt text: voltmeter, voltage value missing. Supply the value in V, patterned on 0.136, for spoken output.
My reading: 0.75
